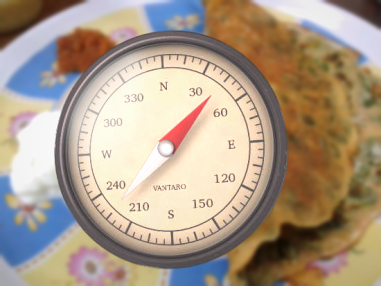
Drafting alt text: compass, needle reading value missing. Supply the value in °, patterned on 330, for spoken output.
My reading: 45
